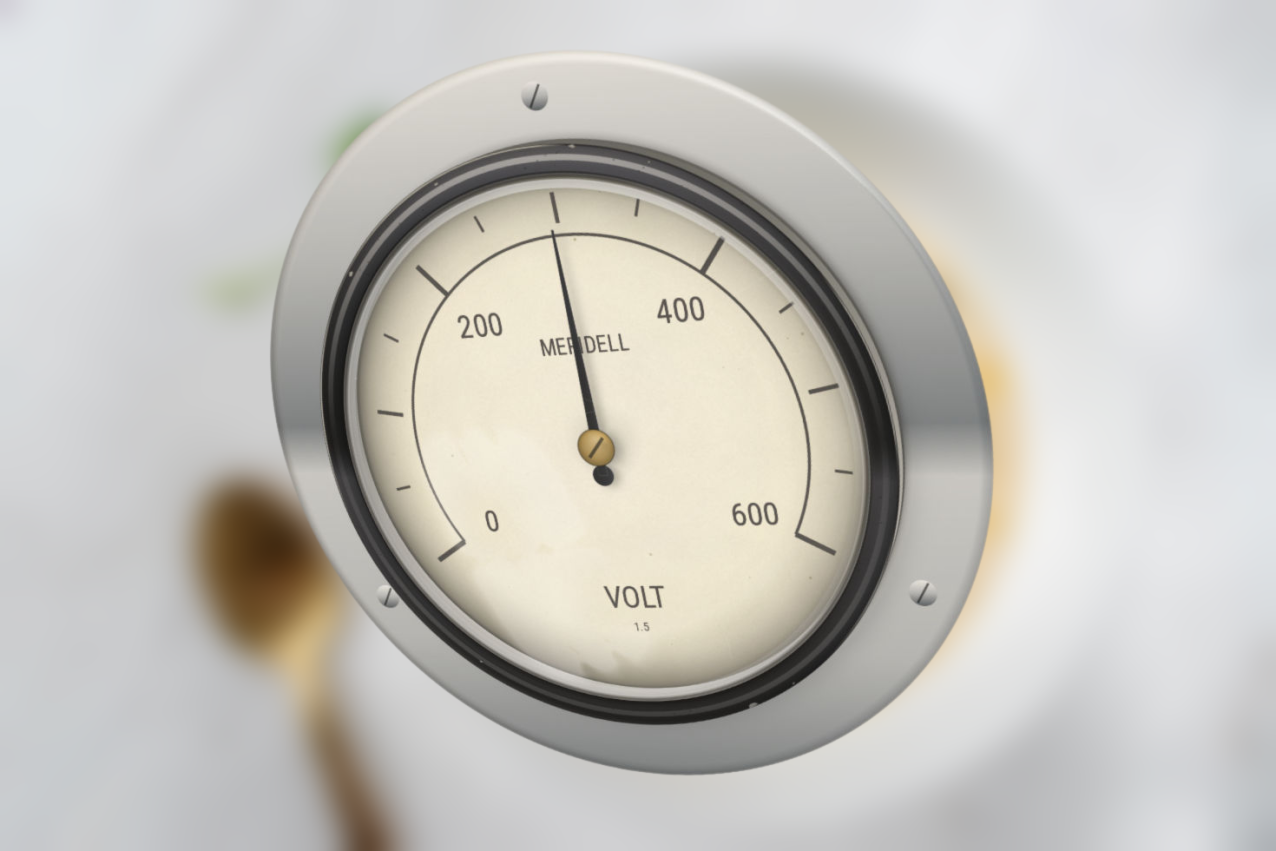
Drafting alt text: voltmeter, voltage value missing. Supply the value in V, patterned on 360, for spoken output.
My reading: 300
